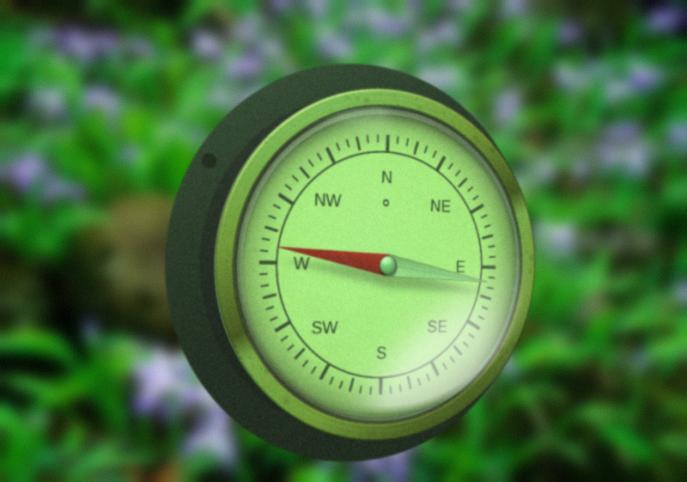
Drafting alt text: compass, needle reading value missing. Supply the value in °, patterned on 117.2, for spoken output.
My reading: 277.5
